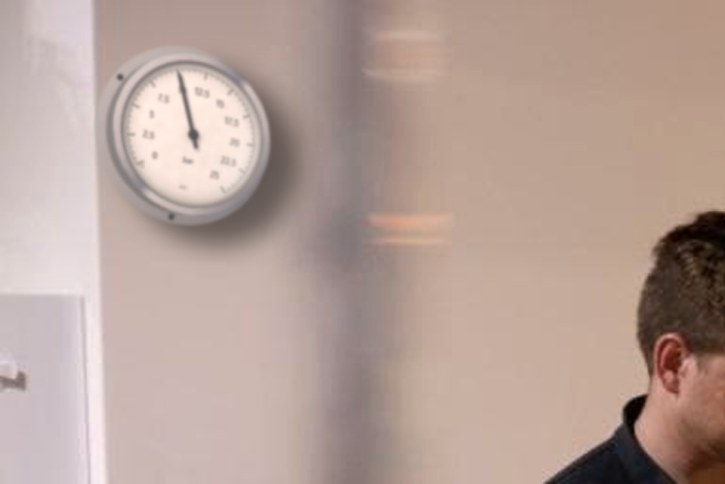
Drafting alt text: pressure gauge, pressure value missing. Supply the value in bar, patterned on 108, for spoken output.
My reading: 10
